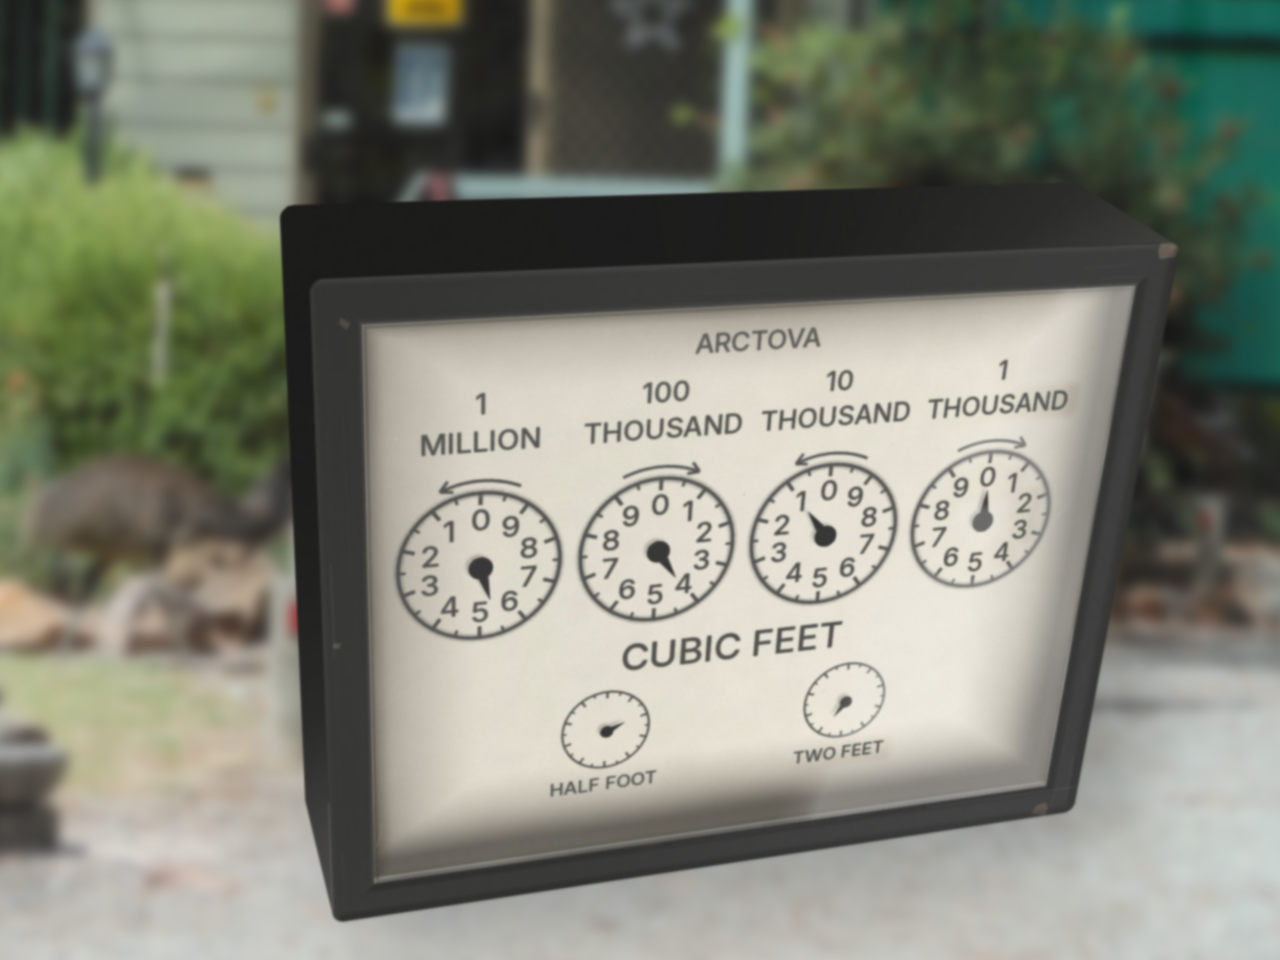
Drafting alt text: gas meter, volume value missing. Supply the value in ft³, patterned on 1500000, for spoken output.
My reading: 541000
